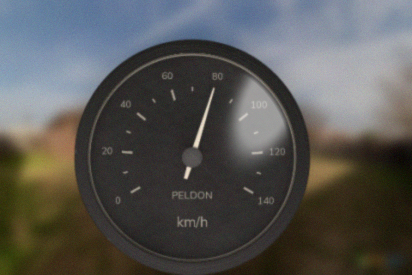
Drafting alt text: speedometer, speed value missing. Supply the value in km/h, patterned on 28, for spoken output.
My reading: 80
